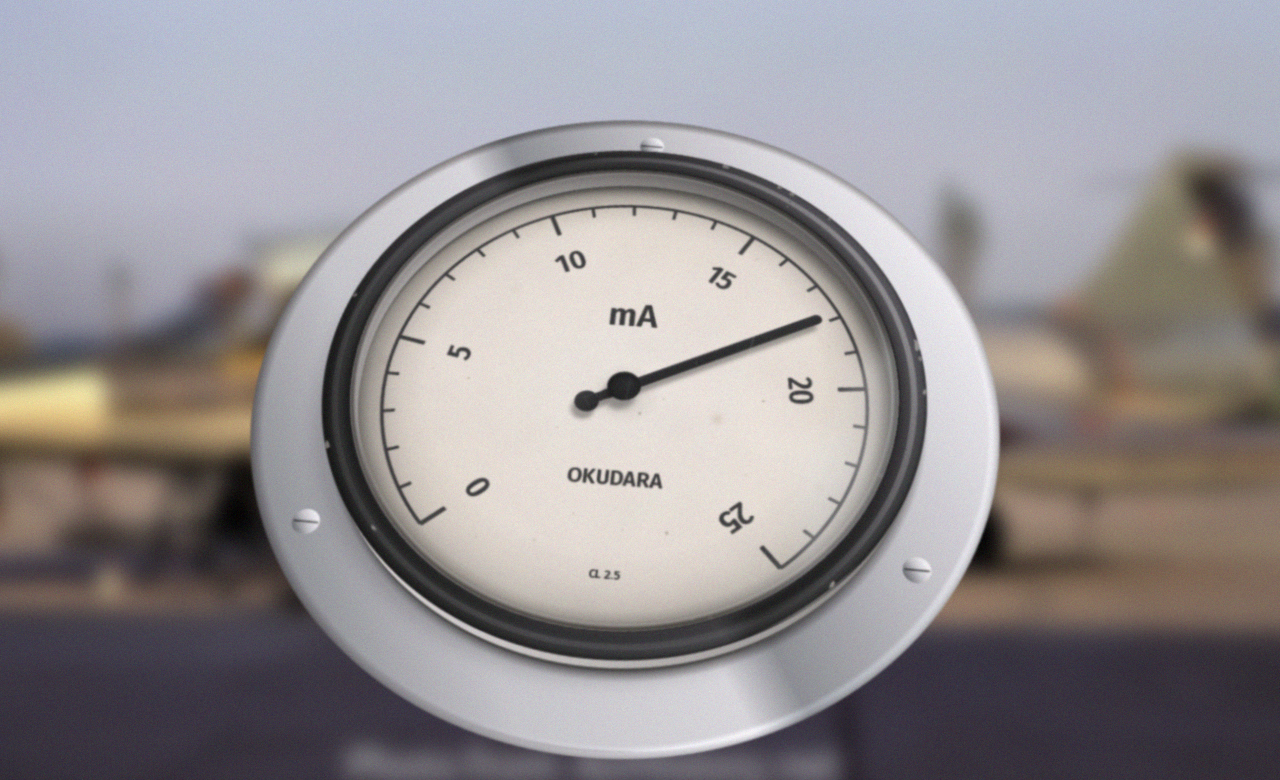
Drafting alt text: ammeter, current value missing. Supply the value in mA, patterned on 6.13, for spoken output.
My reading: 18
